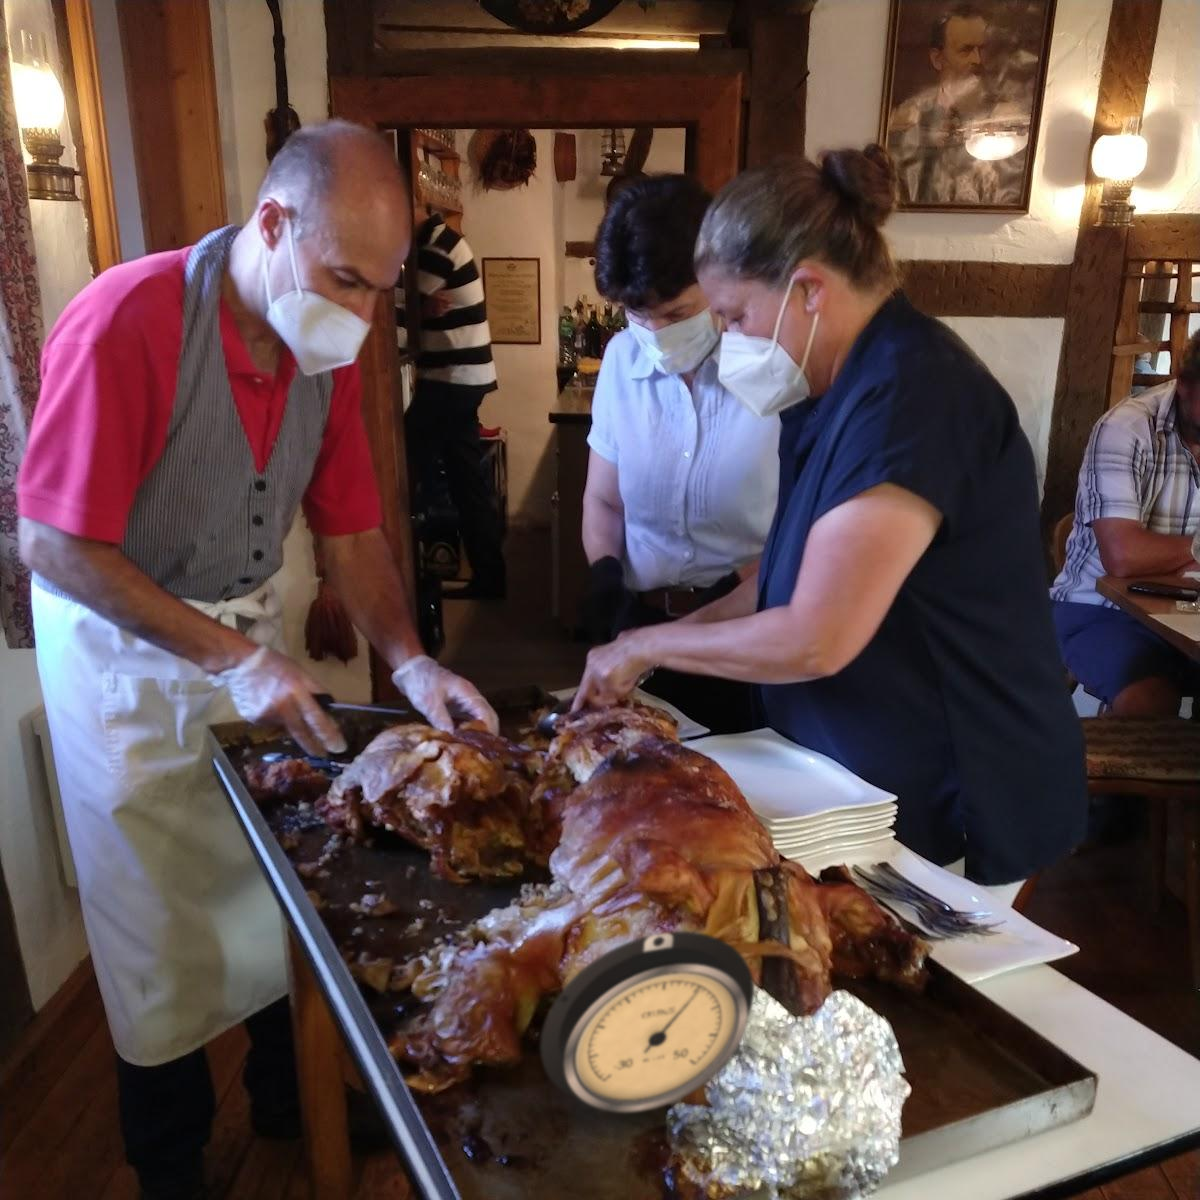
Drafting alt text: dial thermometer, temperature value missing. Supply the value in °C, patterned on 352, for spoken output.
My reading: 20
